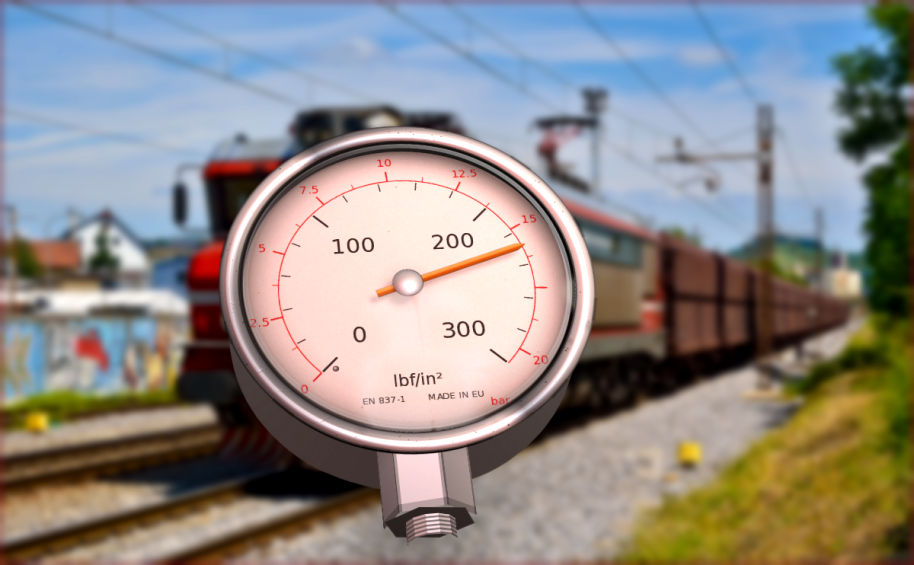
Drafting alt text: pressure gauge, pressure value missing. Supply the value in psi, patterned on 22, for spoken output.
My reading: 230
